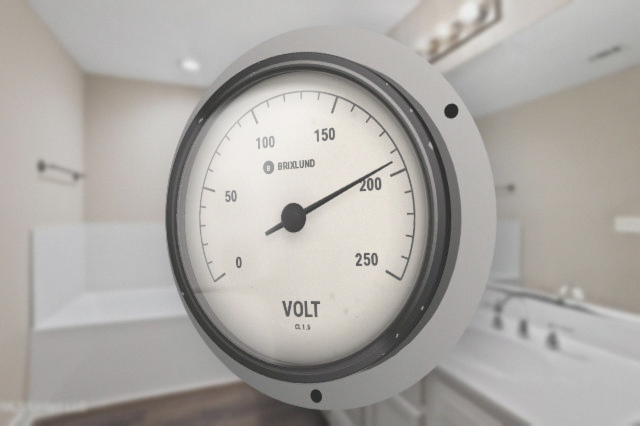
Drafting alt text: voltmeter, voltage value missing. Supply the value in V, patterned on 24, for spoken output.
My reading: 195
